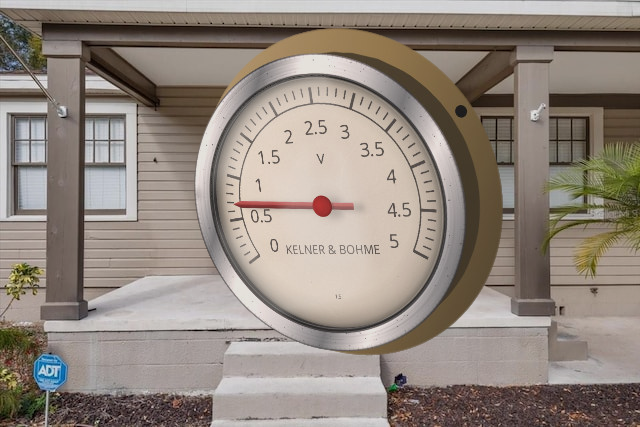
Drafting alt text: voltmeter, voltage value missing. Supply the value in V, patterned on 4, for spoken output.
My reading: 0.7
